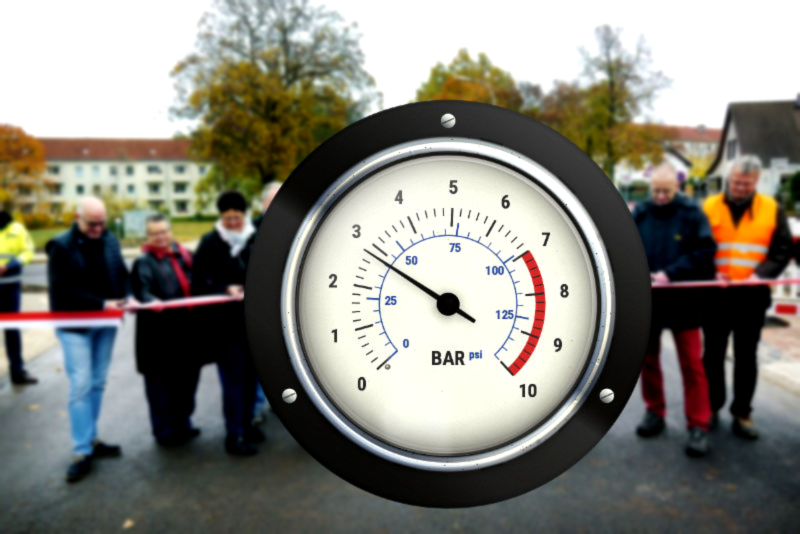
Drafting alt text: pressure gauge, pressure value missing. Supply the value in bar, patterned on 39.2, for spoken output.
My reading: 2.8
